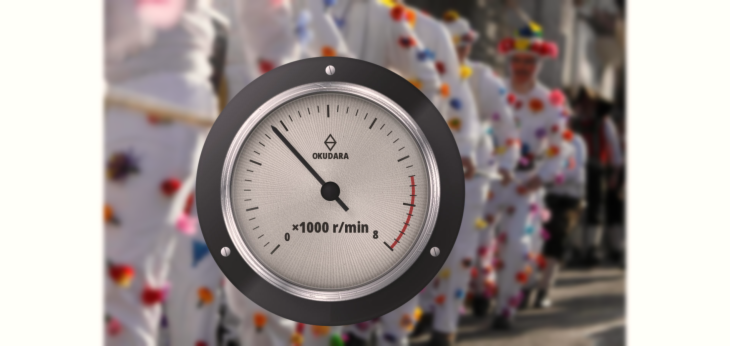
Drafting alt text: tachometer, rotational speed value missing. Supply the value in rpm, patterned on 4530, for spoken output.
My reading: 2800
